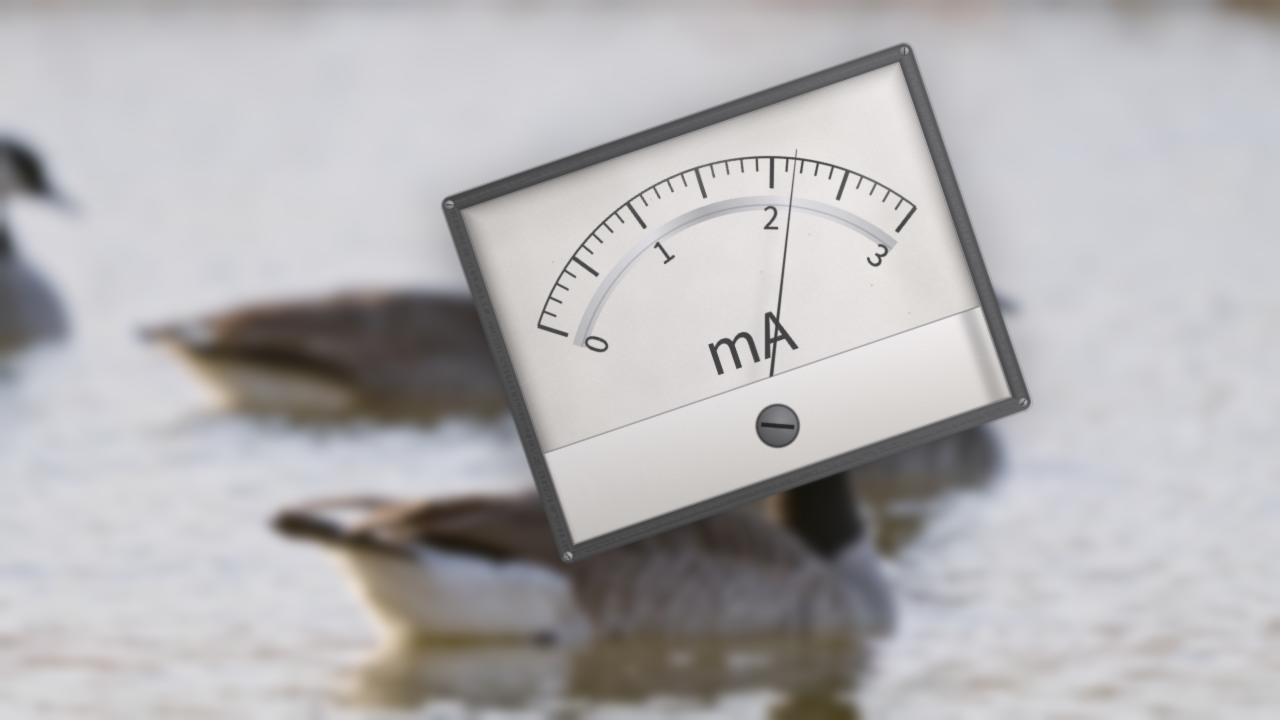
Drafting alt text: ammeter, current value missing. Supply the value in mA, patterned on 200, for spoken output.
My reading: 2.15
